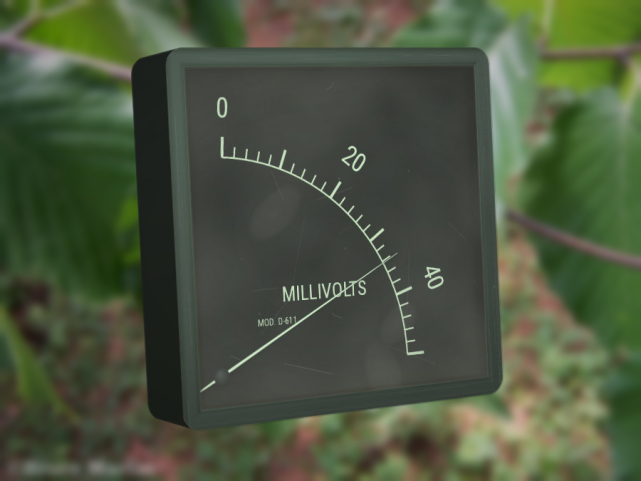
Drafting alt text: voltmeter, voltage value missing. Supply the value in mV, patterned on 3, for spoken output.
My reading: 34
